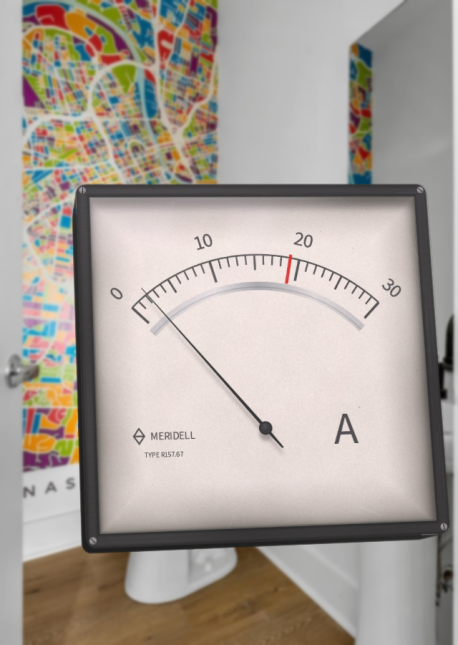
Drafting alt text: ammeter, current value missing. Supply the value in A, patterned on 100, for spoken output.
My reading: 2
